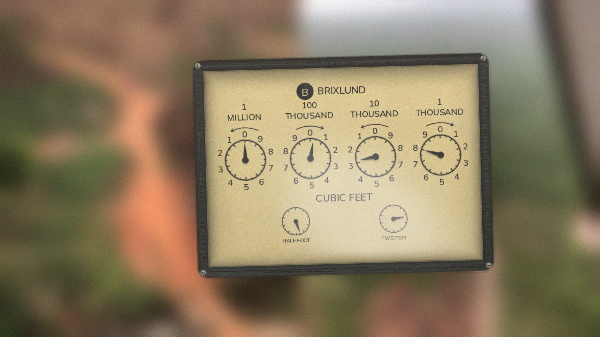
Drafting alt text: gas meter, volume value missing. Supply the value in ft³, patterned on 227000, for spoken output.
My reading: 2800
